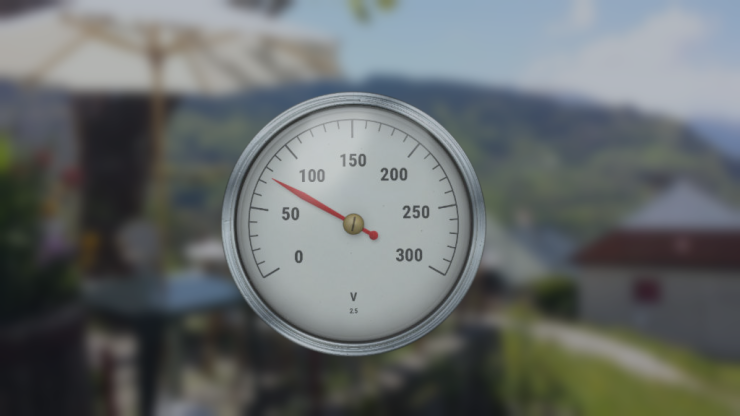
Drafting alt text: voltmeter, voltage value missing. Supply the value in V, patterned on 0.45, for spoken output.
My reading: 75
